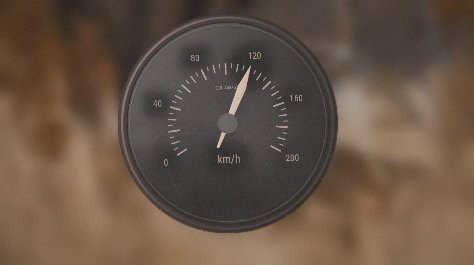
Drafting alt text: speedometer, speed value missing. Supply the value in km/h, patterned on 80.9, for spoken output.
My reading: 120
